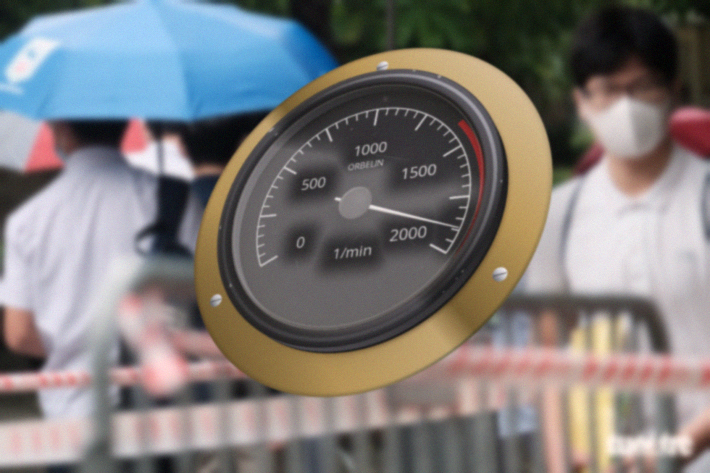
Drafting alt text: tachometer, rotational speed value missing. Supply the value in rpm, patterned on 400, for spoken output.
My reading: 1900
